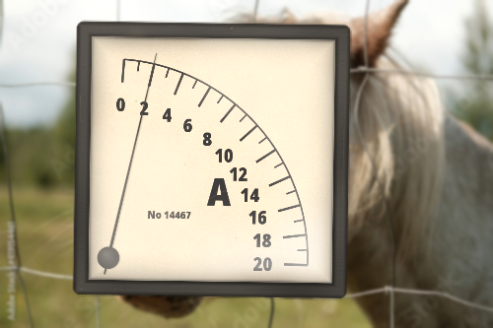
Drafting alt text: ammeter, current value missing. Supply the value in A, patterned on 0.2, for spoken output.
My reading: 2
